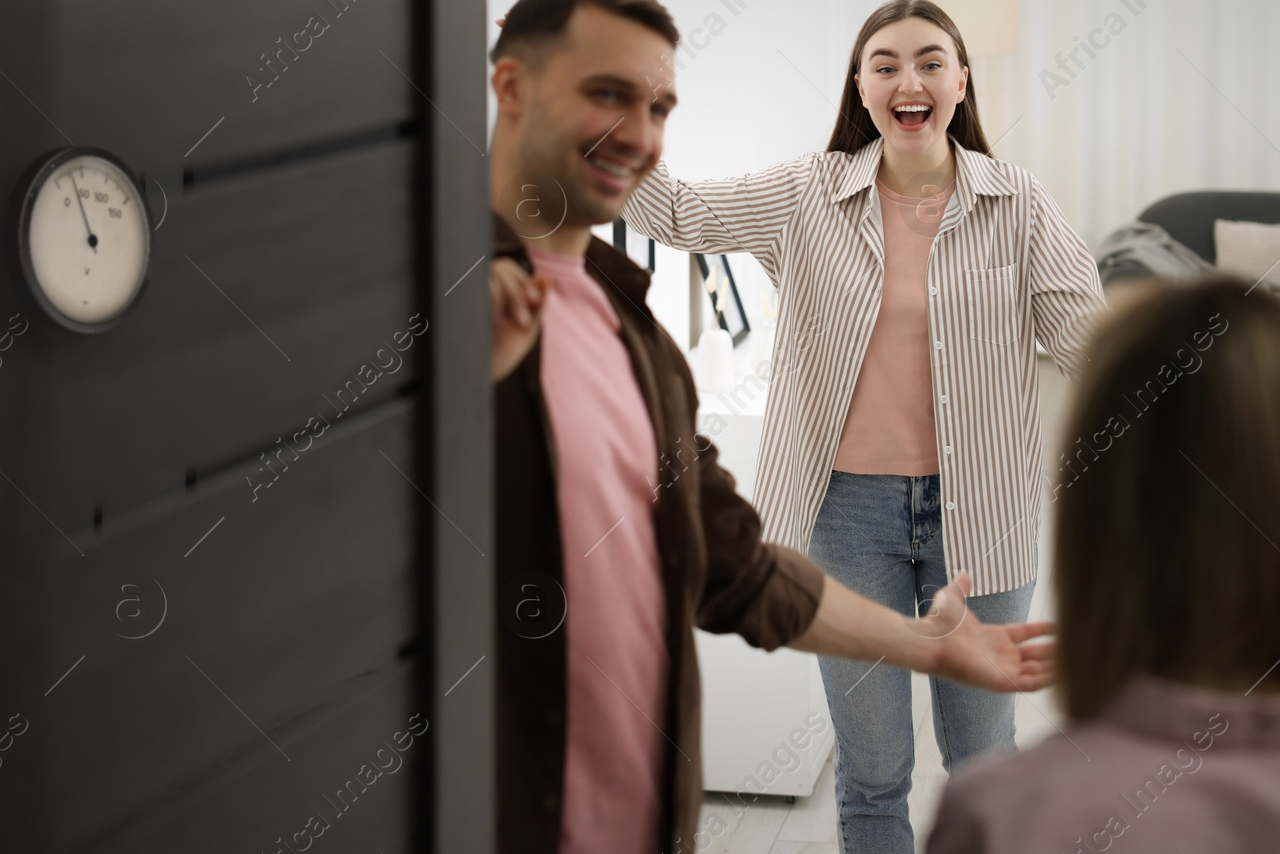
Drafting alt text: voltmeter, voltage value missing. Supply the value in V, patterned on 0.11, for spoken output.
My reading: 25
